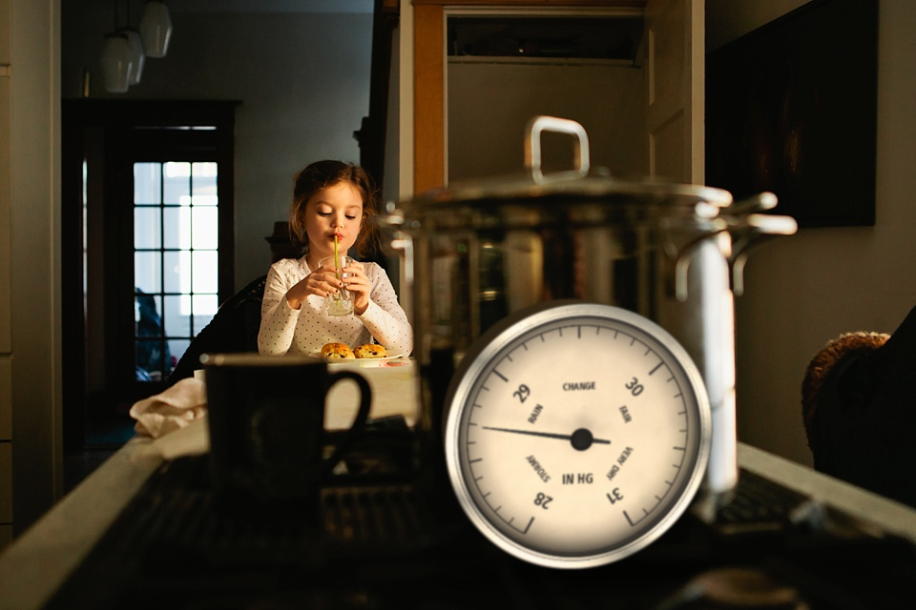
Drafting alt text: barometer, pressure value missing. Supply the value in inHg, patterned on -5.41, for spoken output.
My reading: 28.7
